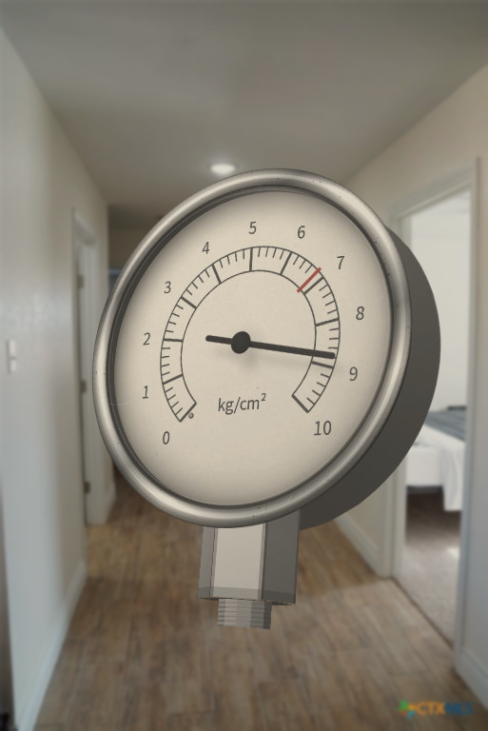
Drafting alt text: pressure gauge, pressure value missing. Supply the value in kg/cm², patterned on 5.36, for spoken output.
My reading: 8.8
